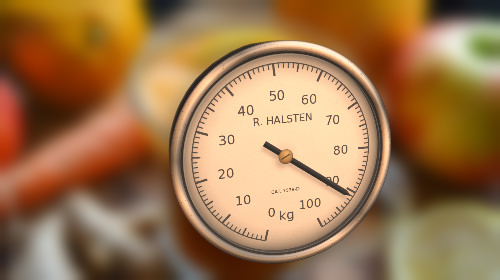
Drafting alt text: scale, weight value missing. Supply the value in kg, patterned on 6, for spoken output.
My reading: 91
